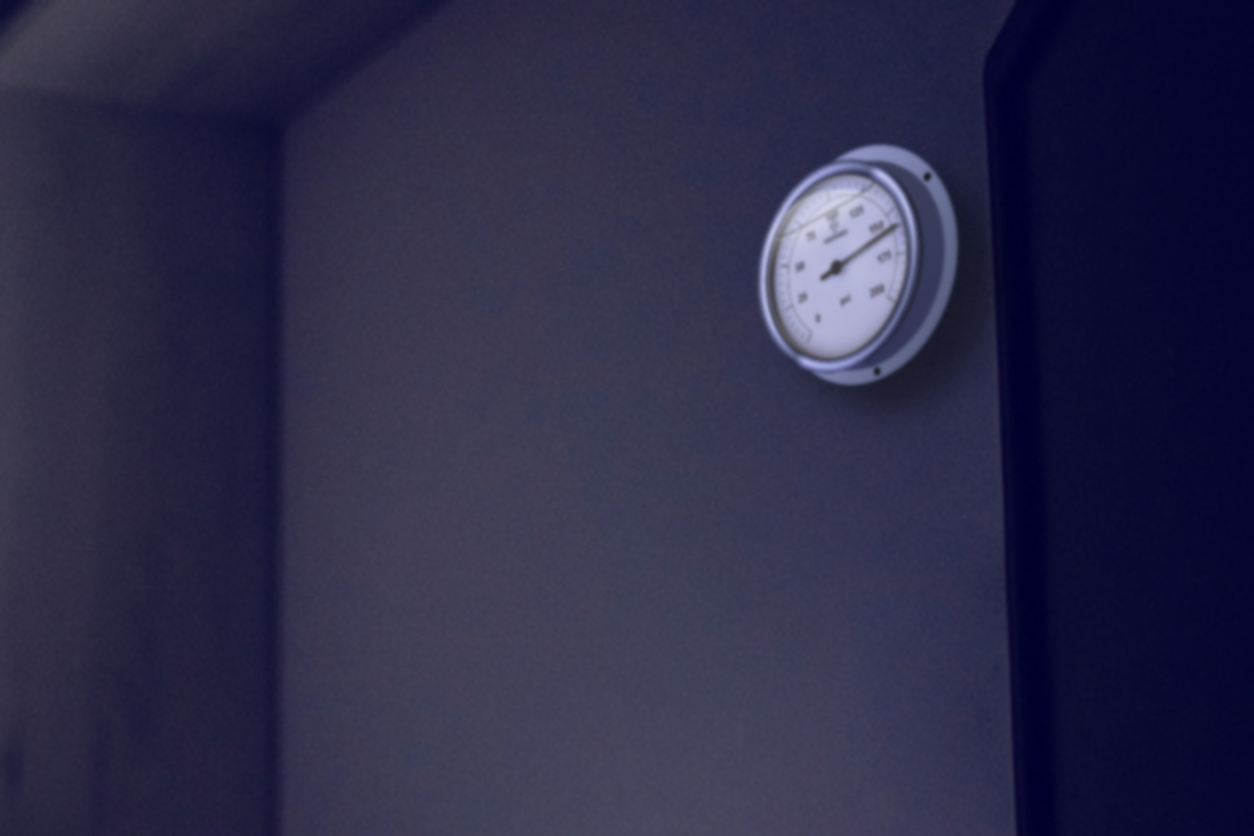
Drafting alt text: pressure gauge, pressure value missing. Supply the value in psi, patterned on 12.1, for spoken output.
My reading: 160
